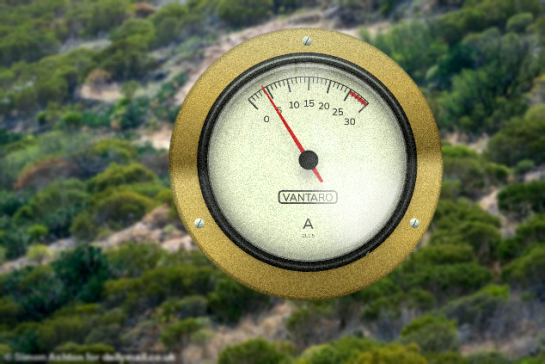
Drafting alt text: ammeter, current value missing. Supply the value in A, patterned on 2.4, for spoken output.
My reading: 4
